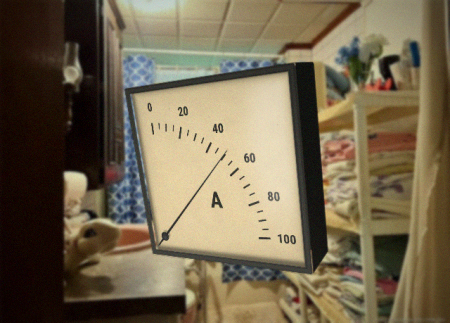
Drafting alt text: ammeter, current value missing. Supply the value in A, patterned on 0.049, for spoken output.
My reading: 50
